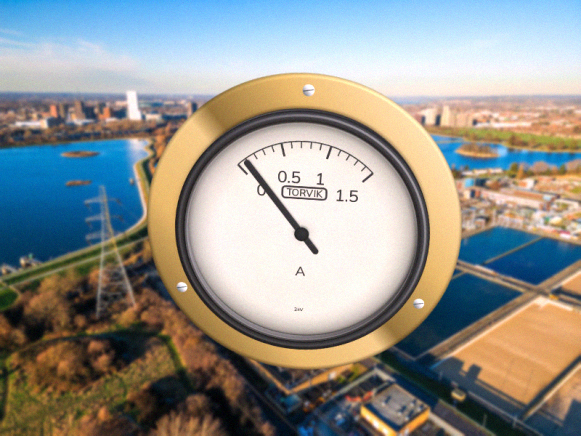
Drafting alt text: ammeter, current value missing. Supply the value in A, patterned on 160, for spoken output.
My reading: 0.1
